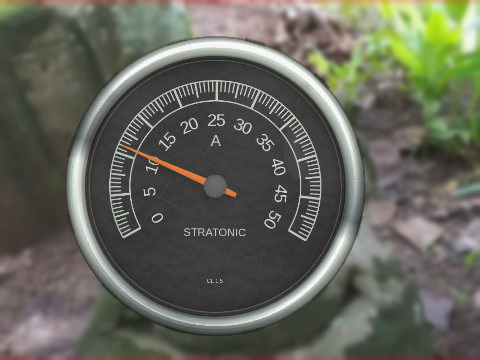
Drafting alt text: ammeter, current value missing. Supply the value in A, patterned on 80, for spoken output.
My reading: 11
